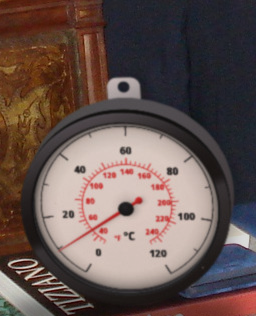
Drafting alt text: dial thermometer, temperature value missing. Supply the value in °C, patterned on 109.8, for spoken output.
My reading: 10
